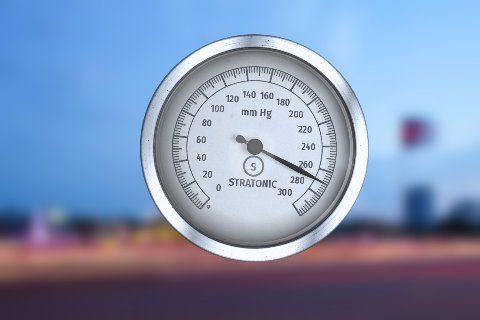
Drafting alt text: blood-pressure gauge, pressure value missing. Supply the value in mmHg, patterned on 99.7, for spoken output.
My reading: 270
